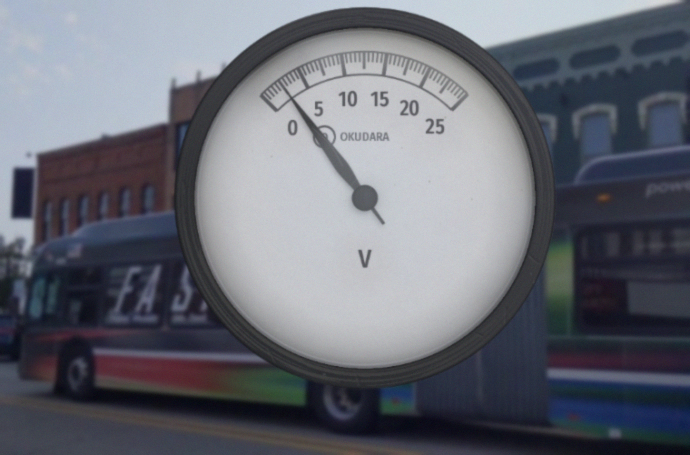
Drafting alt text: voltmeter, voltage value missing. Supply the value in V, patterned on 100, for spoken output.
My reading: 2.5
